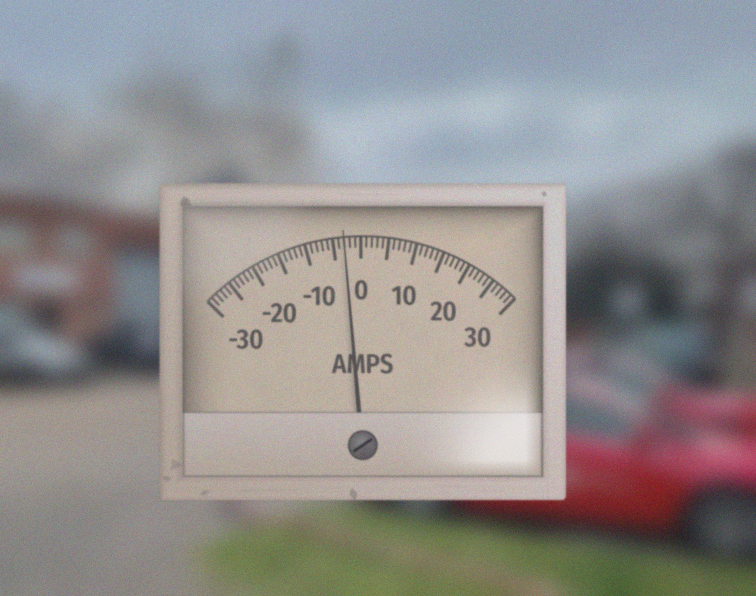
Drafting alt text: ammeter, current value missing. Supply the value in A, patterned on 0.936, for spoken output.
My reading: -3
